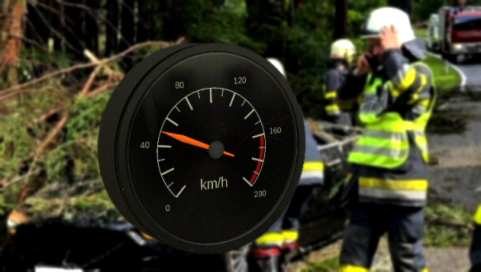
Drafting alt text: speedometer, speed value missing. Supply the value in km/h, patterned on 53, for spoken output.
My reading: 50
